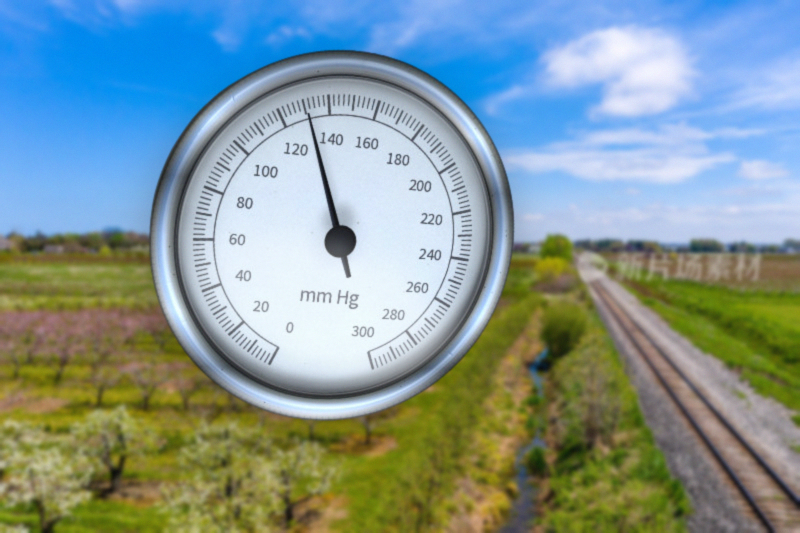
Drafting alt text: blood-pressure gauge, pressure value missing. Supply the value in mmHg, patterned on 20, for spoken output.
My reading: 130
